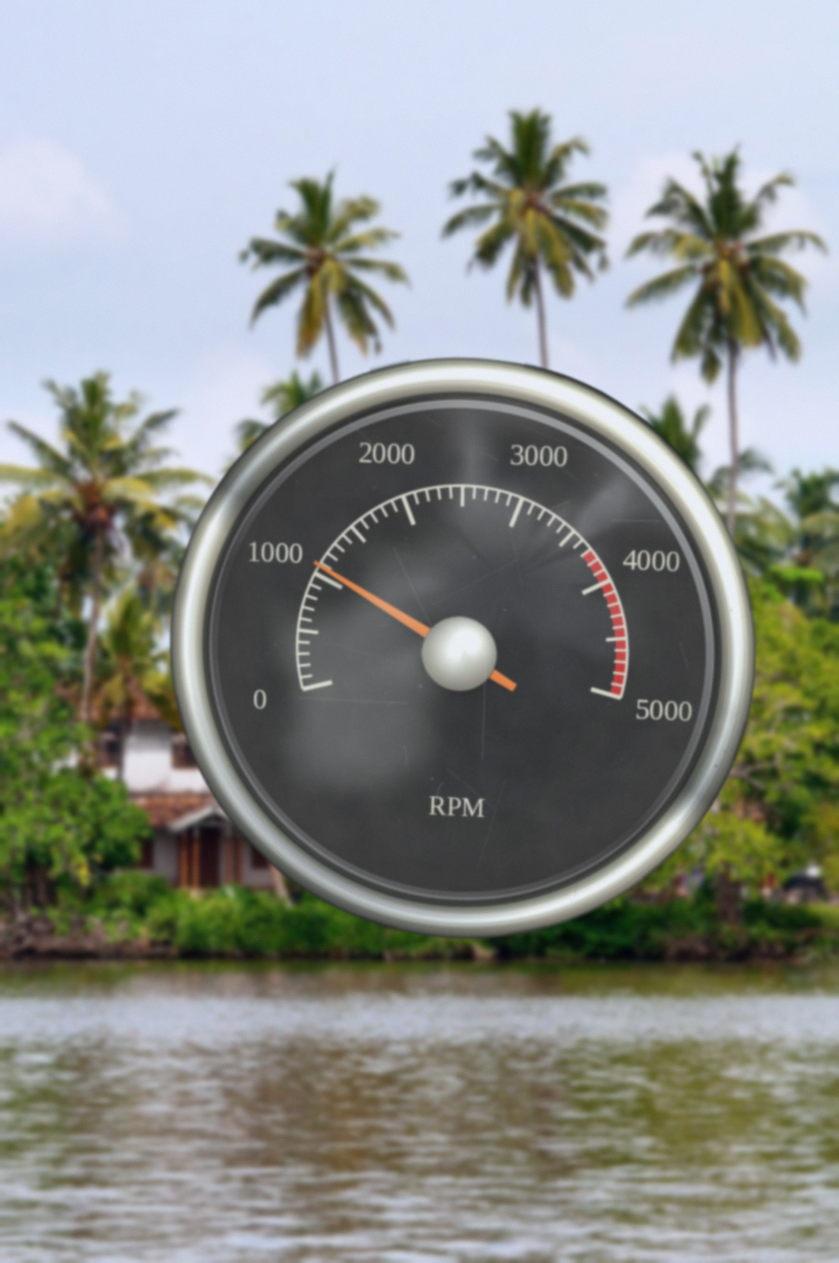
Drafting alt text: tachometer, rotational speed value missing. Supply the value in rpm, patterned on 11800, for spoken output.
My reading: 1100
